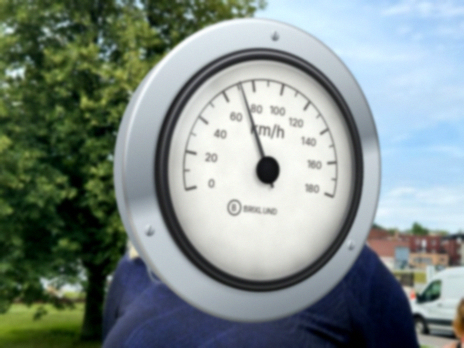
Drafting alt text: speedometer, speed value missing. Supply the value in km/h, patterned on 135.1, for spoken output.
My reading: 70
